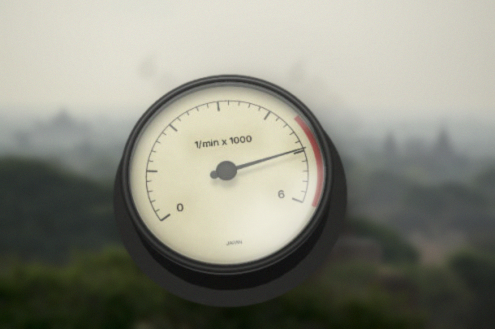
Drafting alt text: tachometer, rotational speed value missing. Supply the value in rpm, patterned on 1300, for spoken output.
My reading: 5000
